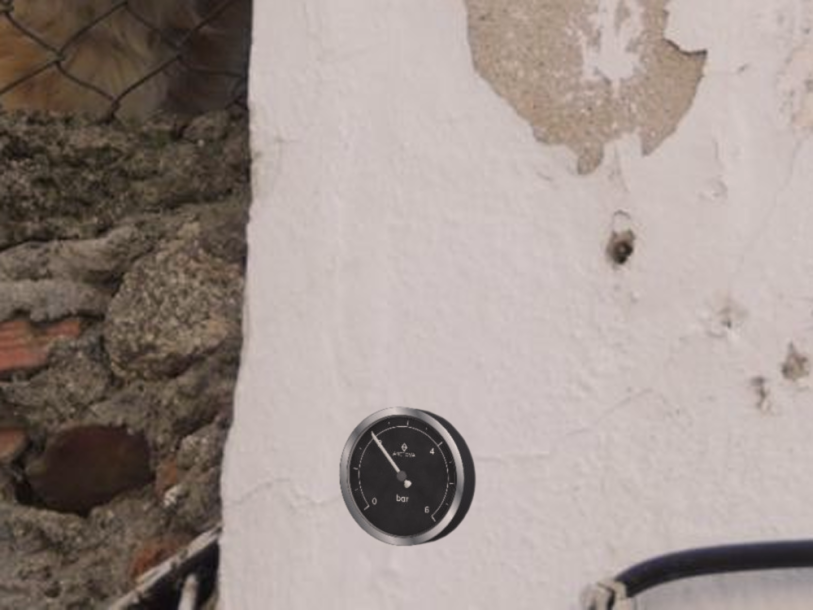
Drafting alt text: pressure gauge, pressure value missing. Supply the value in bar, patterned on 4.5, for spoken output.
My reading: 2
